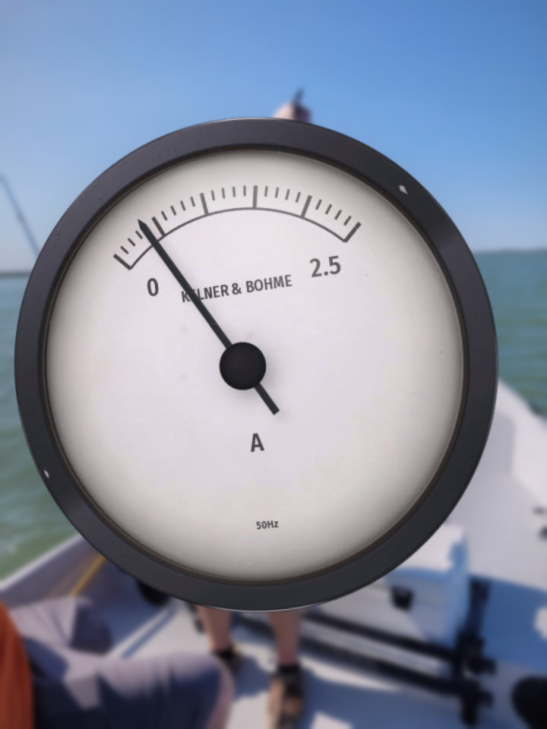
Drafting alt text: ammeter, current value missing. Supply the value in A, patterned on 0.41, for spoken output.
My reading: 0.4
